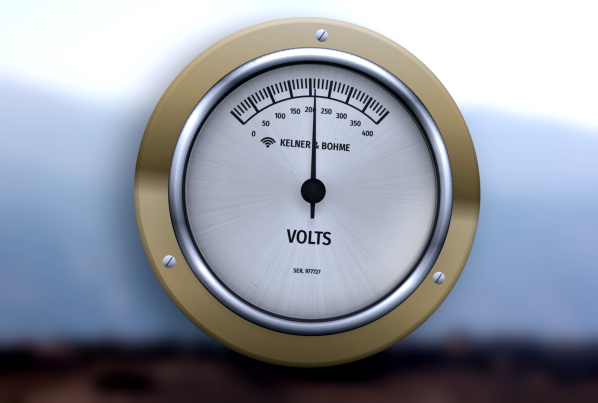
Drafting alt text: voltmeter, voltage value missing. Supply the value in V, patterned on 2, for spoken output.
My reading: 210
